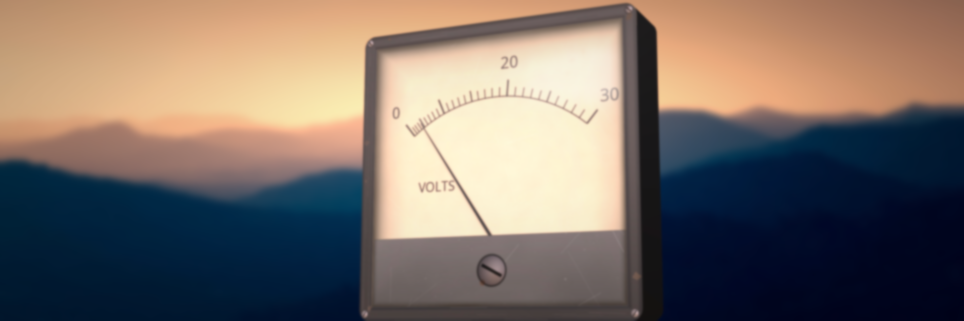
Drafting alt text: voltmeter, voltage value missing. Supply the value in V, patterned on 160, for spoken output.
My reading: 5
